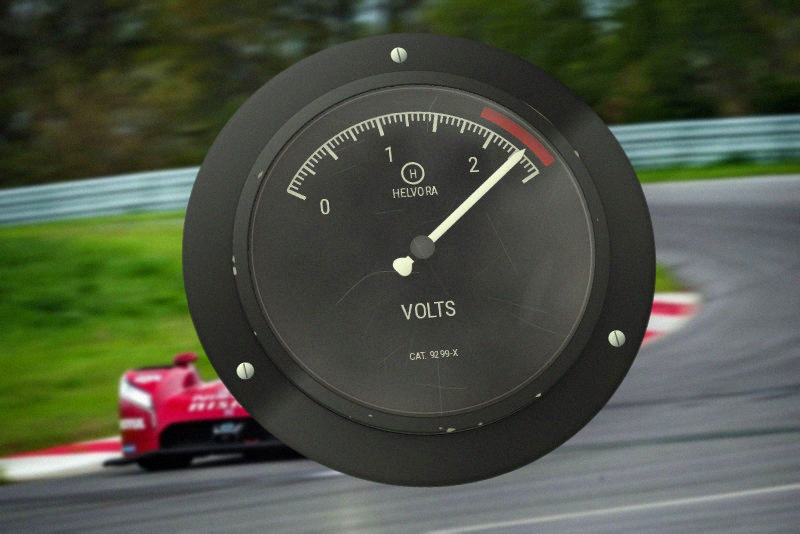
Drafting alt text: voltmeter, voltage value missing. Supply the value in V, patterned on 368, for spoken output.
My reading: 2.3
